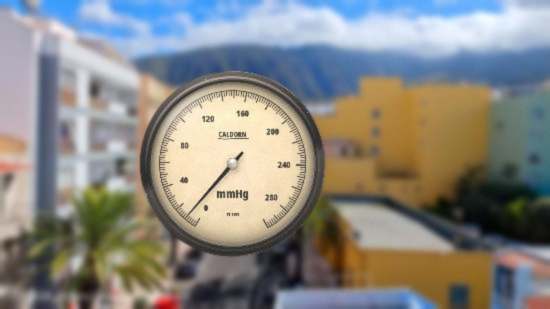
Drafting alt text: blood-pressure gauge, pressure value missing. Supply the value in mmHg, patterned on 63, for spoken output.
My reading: 10
